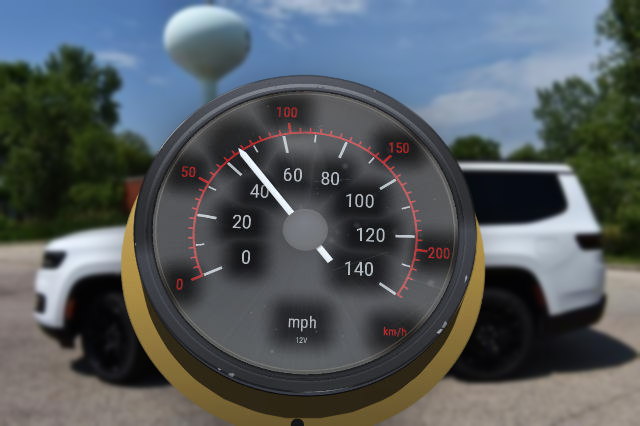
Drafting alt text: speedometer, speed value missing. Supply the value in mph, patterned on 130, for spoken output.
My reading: 45
